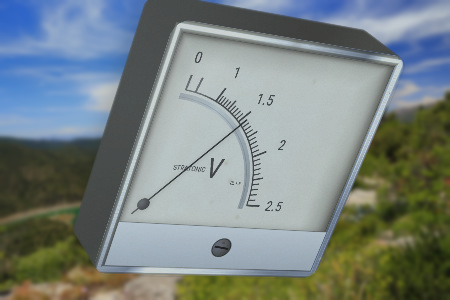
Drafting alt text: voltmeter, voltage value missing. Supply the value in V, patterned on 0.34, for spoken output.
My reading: 1.5
